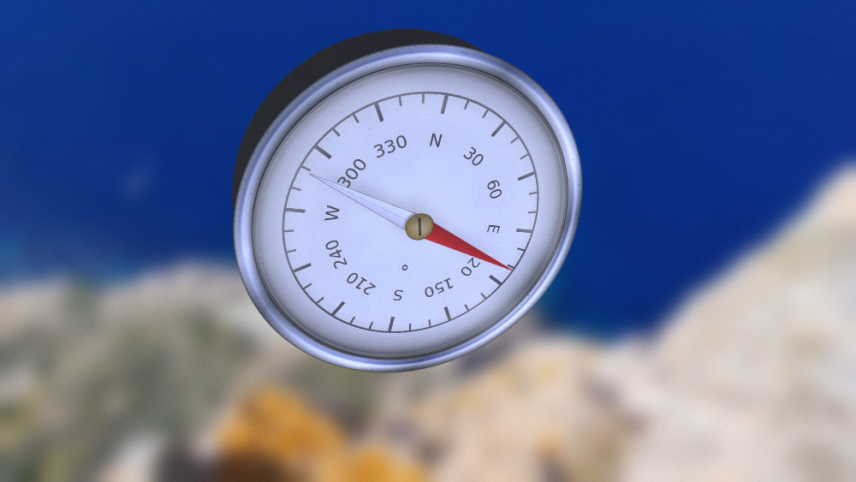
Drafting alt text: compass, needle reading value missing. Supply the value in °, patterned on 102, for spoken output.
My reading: 110
